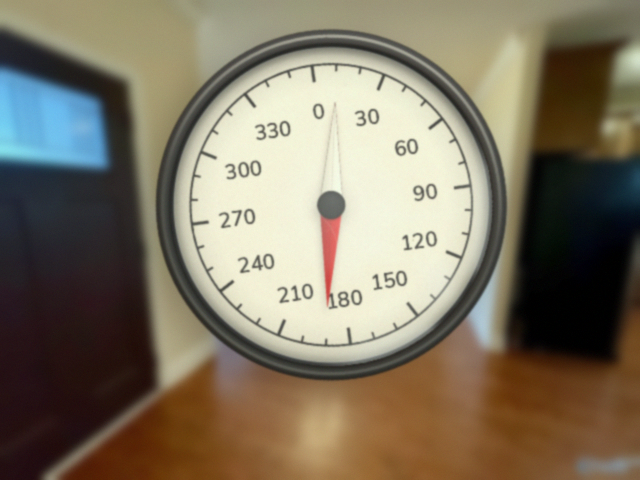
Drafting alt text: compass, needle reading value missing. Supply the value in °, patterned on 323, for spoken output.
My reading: 190
